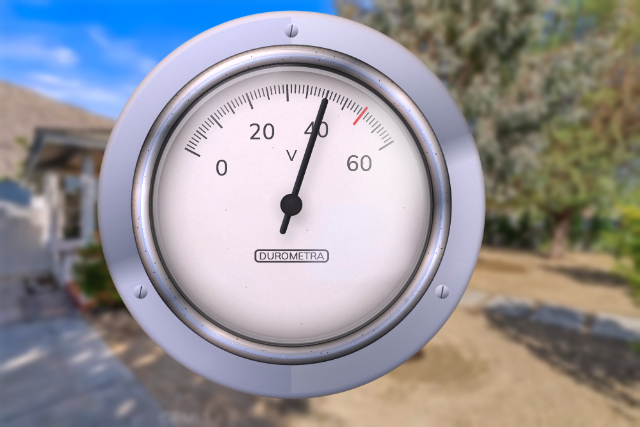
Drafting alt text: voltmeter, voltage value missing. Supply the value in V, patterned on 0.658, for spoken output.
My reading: 40
